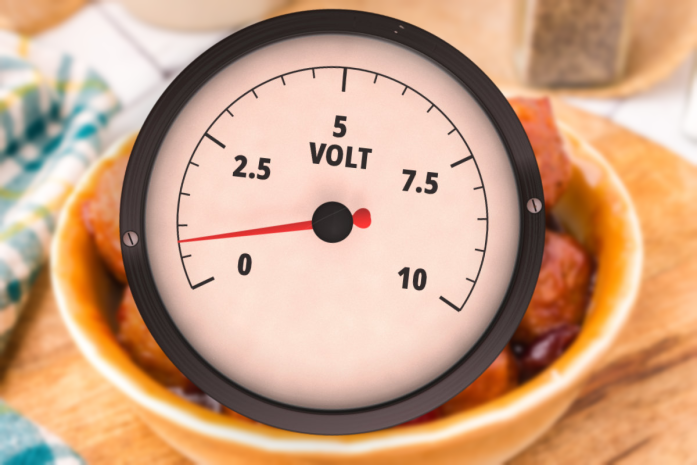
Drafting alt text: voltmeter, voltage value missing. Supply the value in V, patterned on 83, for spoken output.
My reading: 0.75
